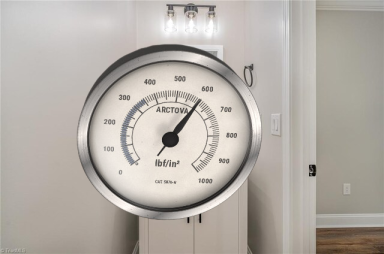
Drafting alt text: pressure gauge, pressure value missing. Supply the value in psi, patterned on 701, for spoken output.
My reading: 600
